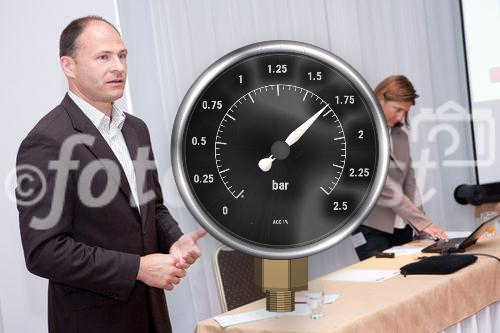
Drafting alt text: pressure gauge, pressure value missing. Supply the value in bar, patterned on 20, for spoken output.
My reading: 1.7
